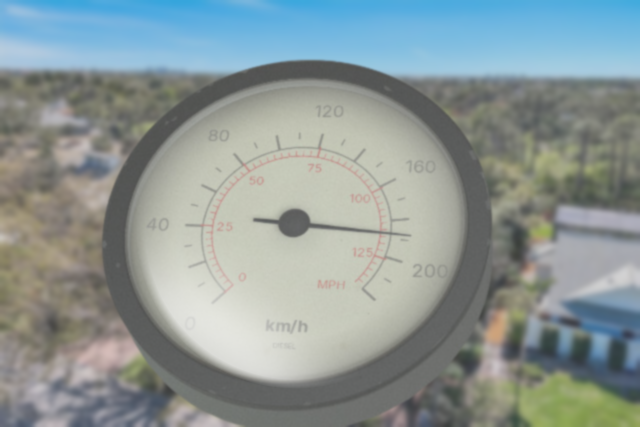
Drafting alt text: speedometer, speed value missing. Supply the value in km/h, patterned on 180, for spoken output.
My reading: 190
